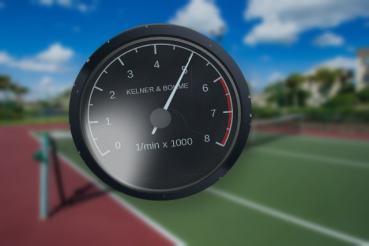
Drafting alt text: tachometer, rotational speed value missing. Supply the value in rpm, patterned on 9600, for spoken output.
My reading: 5000
